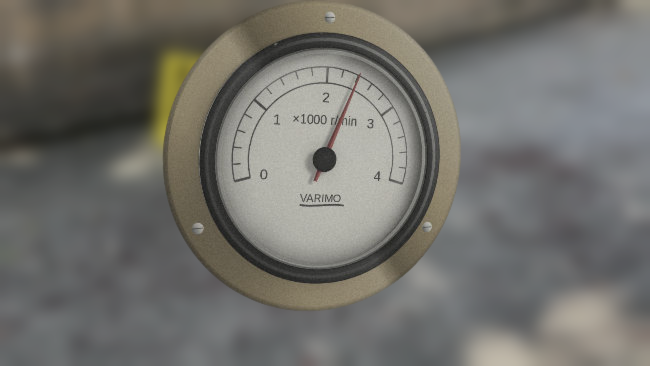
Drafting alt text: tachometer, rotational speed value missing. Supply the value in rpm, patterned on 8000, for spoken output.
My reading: 2400
